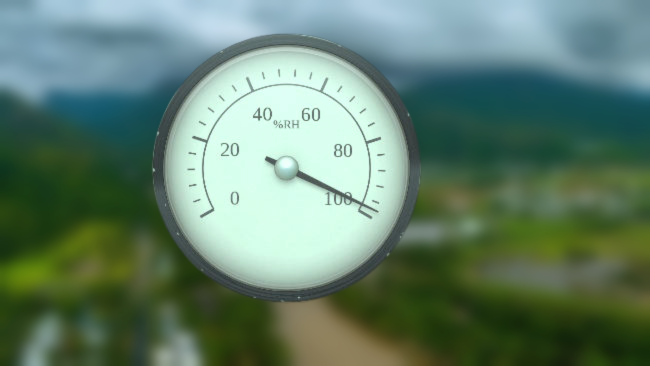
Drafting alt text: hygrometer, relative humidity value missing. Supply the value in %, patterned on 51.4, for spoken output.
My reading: 98
